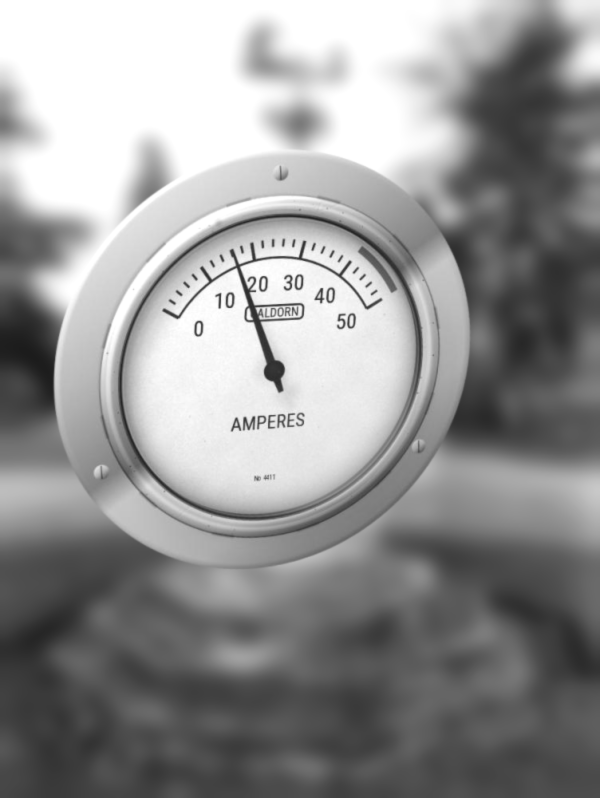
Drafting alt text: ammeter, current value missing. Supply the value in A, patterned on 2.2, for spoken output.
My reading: 16
